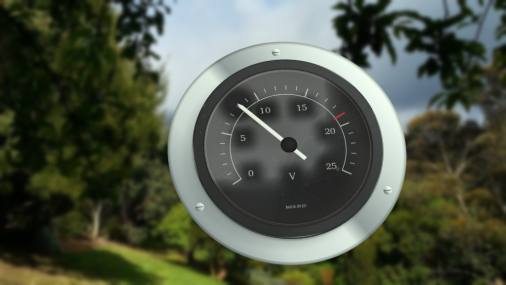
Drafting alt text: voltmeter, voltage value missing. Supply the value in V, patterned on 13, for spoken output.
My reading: 8
